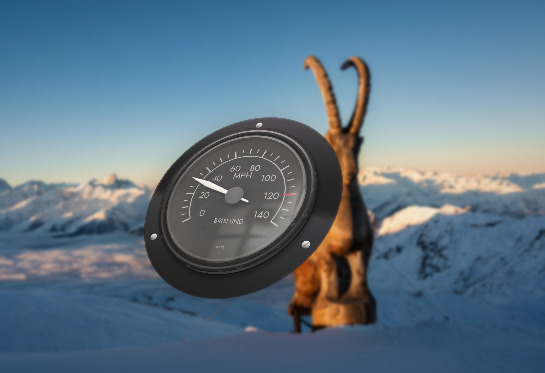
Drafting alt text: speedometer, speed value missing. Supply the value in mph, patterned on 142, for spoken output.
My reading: 30
